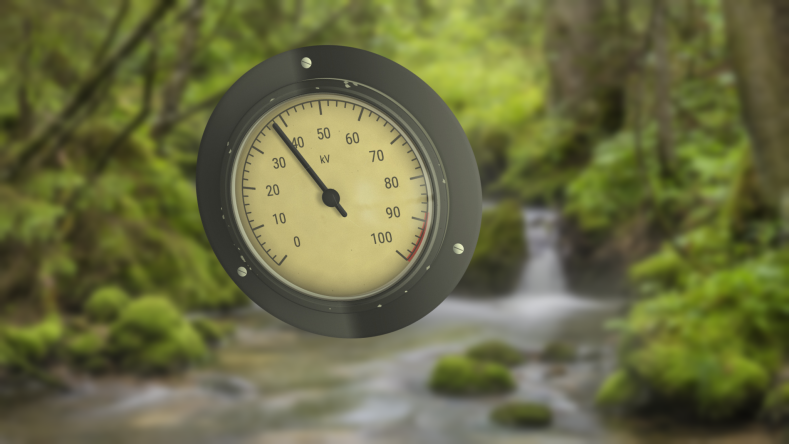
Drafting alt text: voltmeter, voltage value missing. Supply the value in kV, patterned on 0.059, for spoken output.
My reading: 38
